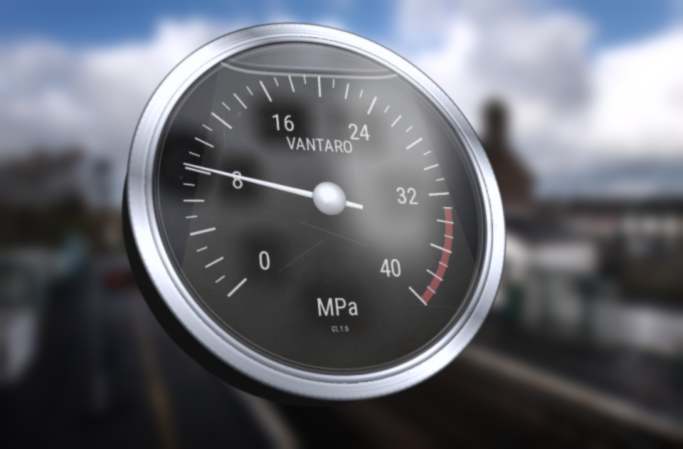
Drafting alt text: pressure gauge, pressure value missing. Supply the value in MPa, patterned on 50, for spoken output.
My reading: 8
